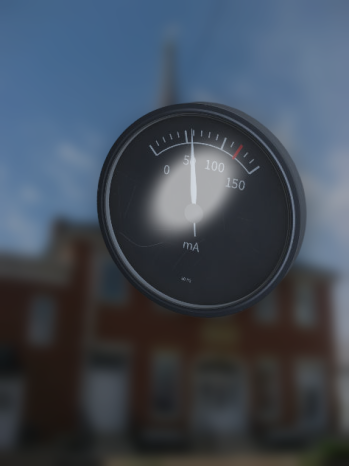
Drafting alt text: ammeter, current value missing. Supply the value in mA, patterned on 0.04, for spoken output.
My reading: 60
